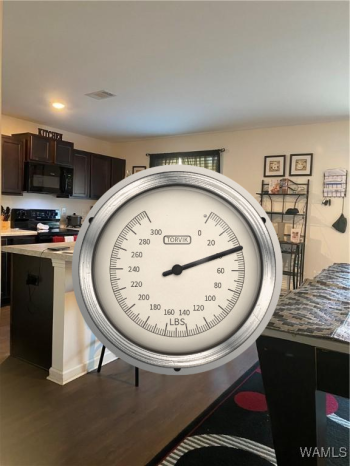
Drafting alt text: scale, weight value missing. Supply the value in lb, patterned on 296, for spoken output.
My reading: 40
